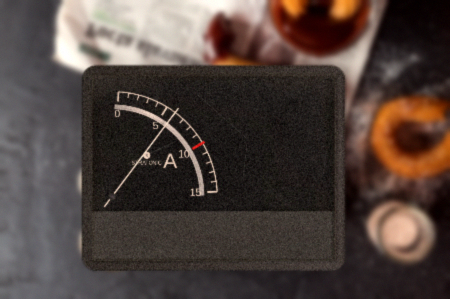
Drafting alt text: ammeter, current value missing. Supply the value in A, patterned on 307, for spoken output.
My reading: 6
